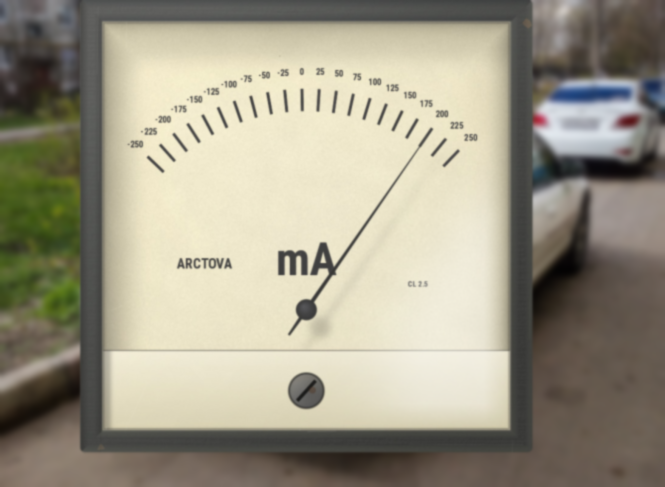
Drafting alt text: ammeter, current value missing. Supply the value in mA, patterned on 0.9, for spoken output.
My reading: 200
